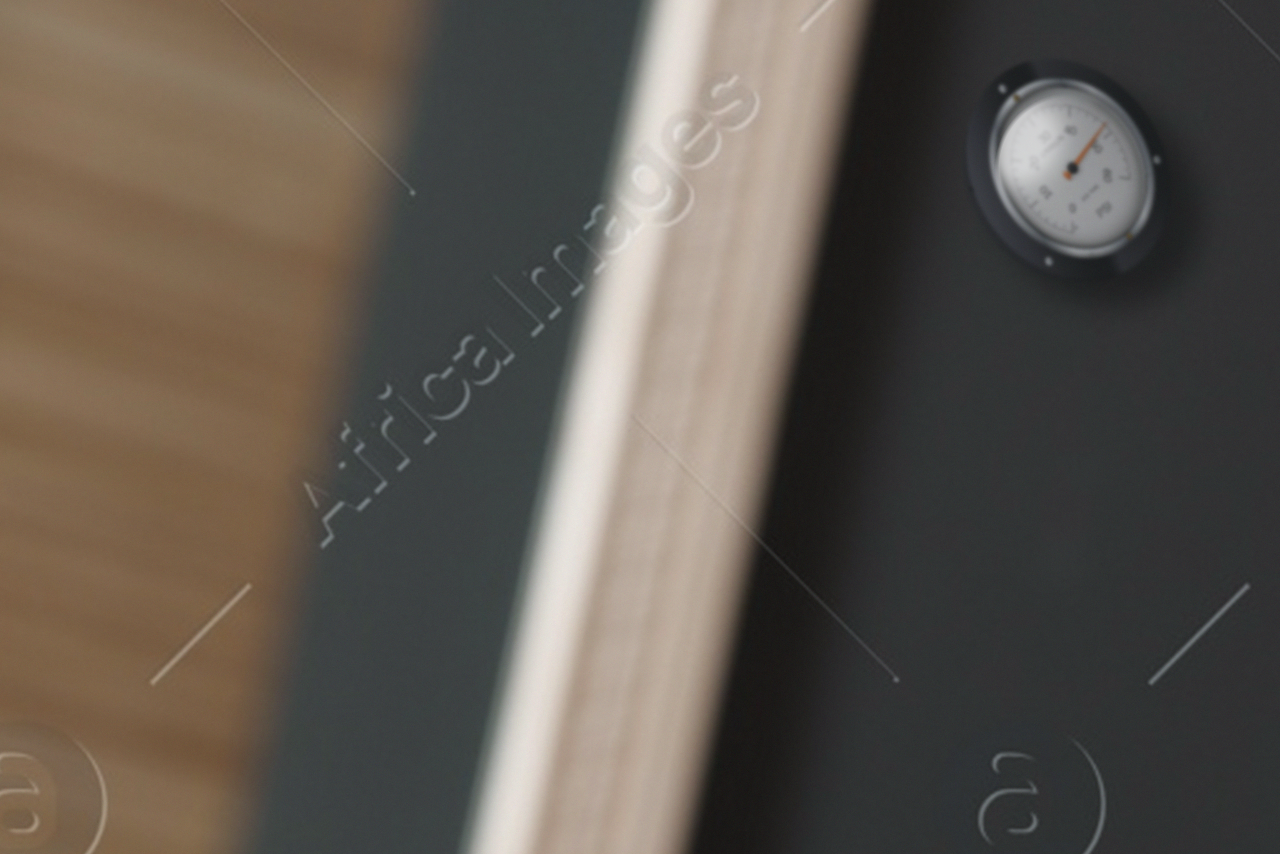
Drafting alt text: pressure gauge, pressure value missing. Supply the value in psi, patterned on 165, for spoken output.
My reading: 48
